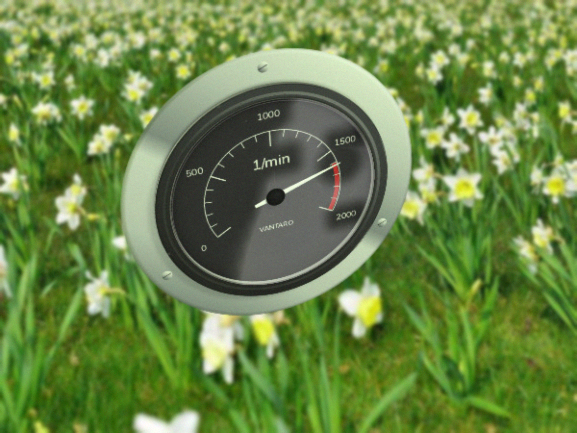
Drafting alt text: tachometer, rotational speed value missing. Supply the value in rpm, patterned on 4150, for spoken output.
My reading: 1600
